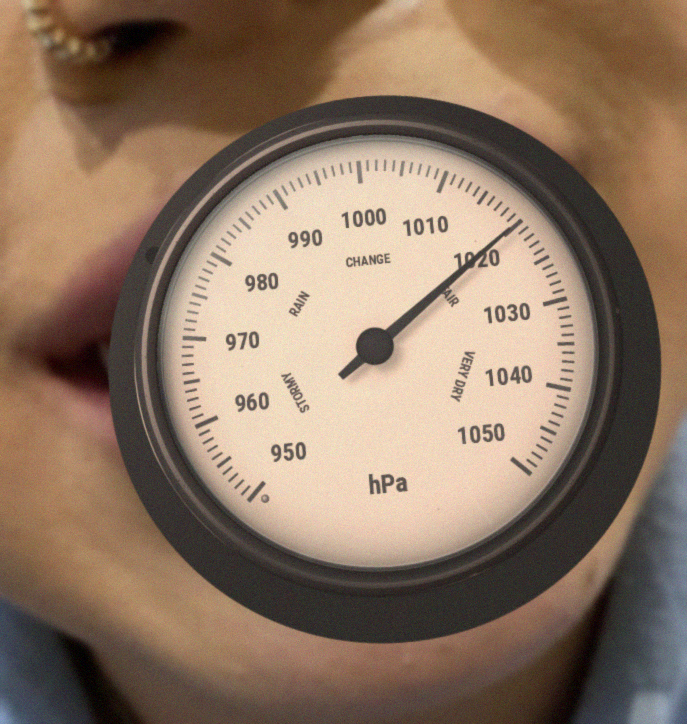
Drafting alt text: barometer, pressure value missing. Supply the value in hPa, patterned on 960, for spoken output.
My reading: 1020
